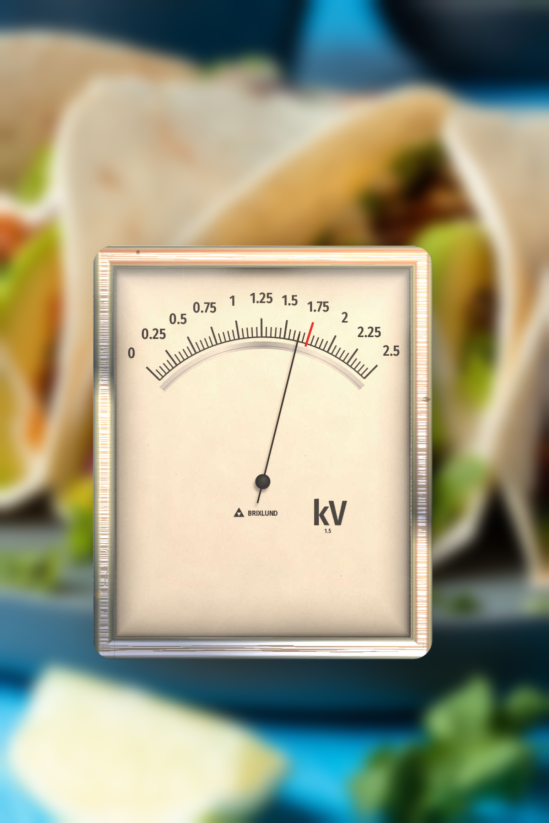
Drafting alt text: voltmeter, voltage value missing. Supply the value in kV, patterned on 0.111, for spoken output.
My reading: 1.65
